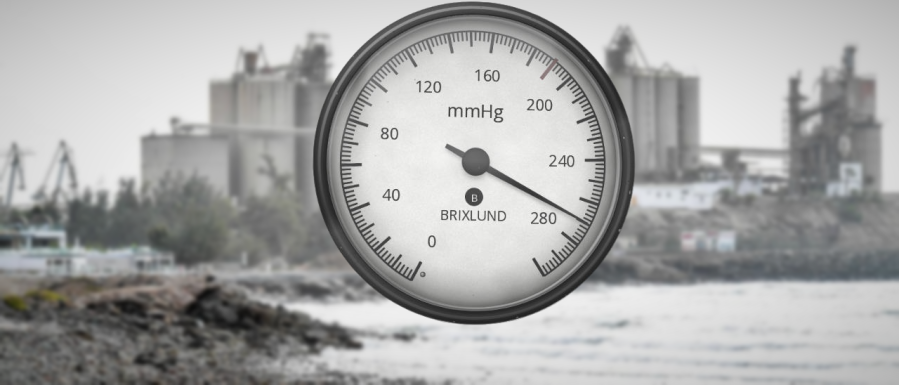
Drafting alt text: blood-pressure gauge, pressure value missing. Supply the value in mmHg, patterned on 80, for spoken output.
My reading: 270
